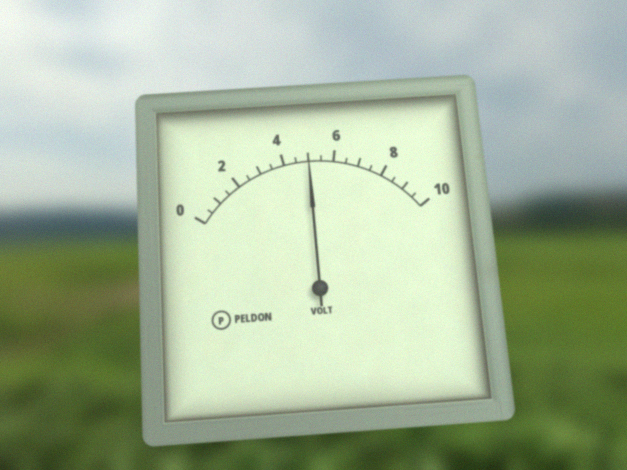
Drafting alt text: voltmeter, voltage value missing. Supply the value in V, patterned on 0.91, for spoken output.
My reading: 5
